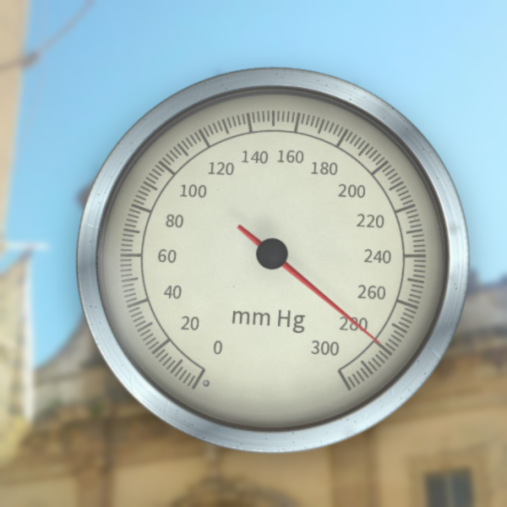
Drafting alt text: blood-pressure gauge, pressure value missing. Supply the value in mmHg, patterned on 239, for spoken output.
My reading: 280
